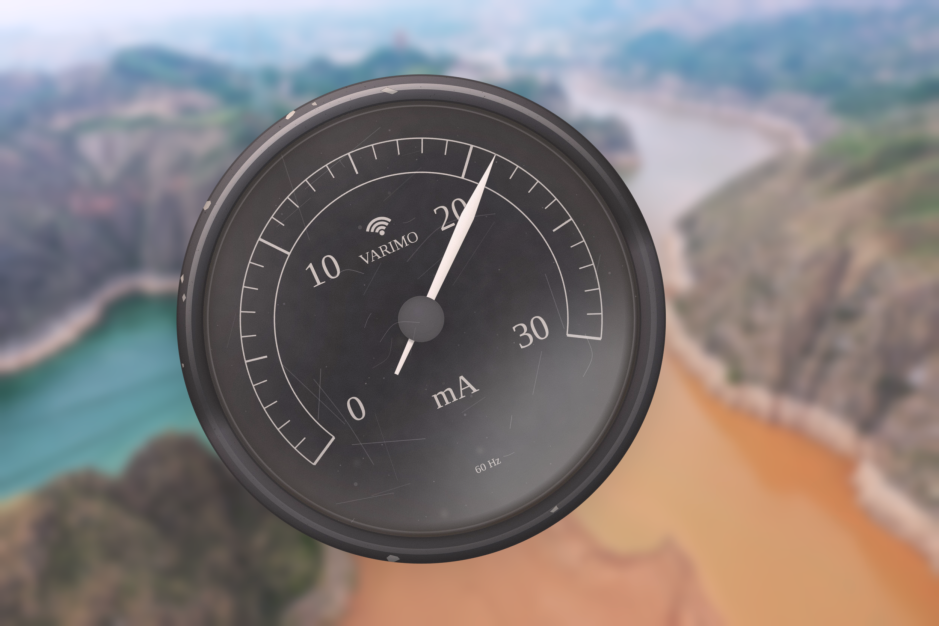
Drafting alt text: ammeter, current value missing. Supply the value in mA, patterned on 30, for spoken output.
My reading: 21
